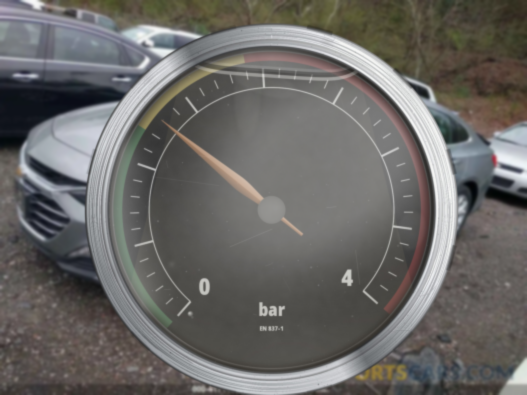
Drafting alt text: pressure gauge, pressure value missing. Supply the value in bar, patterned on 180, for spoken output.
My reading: 1.3
